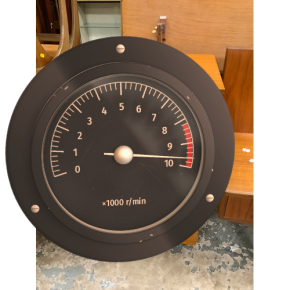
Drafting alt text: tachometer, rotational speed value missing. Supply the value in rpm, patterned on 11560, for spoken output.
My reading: 9600
